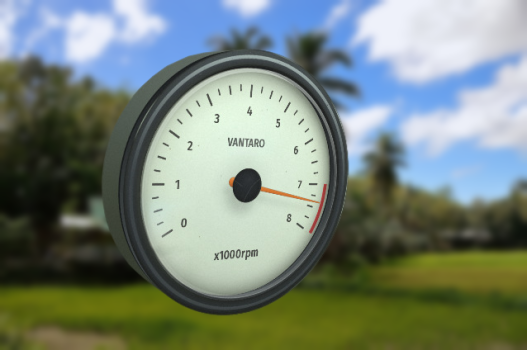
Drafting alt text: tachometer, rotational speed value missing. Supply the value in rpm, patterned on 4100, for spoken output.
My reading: 7375
